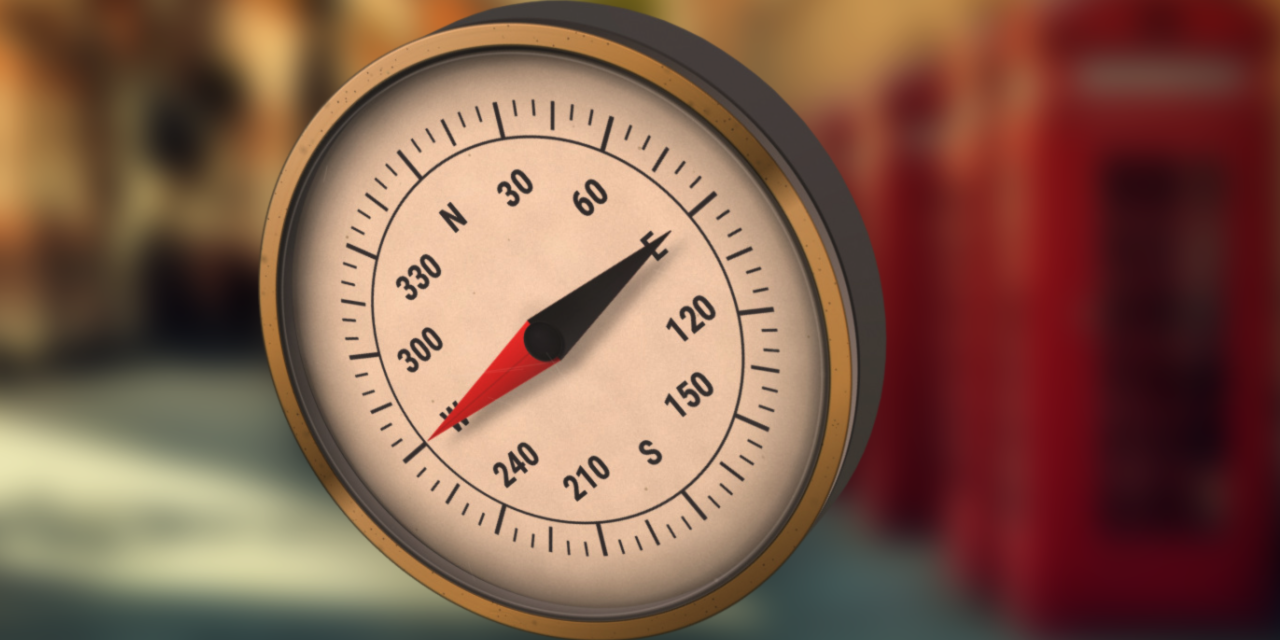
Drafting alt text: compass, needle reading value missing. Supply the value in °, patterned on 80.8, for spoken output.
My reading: 270
